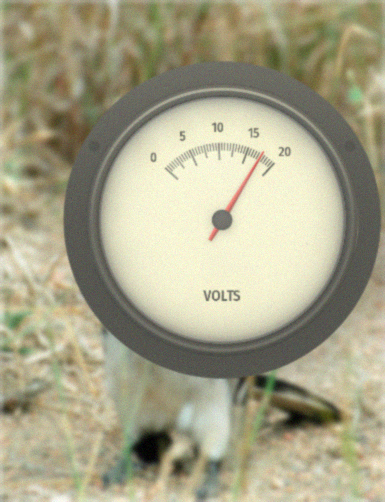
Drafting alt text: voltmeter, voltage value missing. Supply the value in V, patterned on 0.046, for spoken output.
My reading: 17.5
